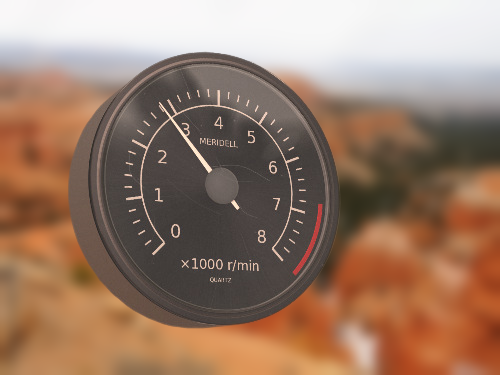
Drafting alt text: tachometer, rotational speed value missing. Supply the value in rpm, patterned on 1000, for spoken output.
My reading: 2800
